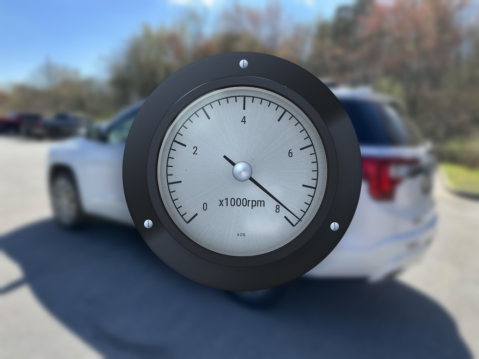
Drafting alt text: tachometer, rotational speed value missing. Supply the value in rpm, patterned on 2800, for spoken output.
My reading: 7800
